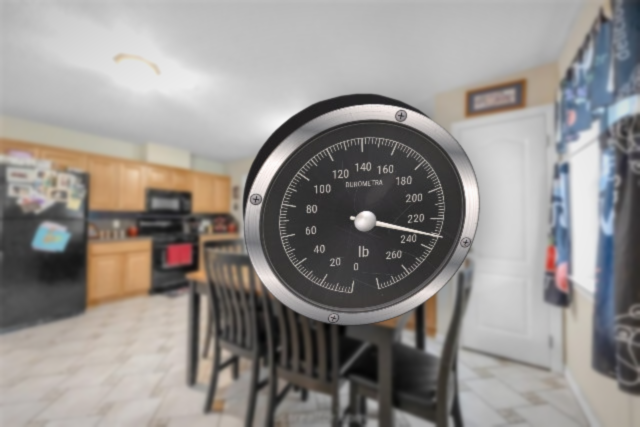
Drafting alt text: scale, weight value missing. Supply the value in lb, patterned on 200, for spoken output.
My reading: 230
